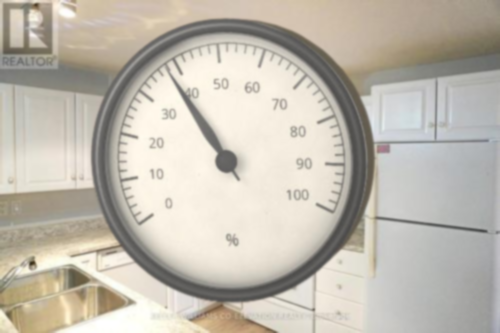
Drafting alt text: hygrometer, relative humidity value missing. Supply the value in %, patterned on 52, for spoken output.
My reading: 38
